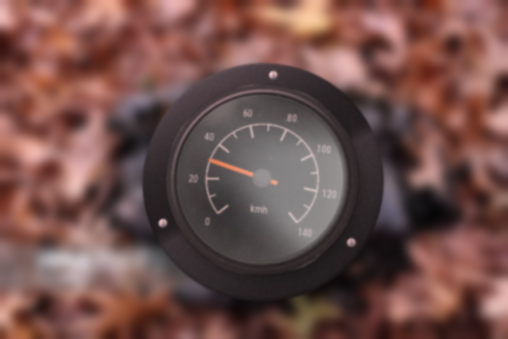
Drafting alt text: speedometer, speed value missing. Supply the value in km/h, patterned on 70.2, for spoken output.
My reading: 30
